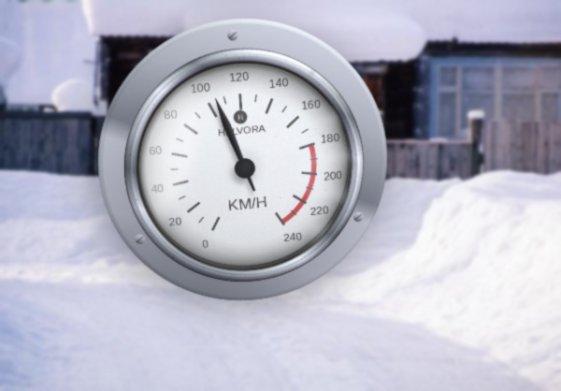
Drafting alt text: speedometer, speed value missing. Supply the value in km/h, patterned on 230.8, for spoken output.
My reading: 105
